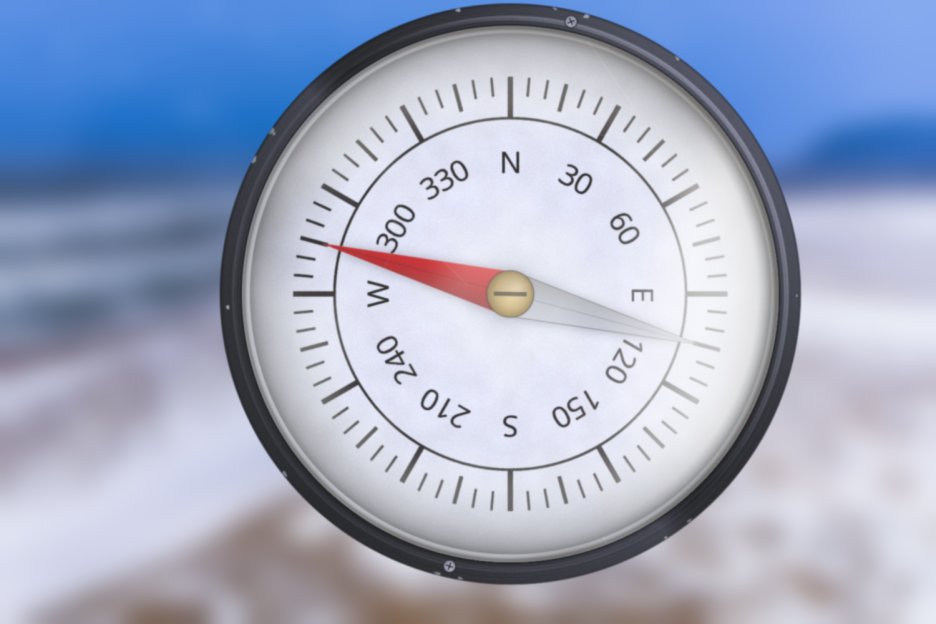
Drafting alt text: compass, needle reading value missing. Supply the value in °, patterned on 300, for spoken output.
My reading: 285
